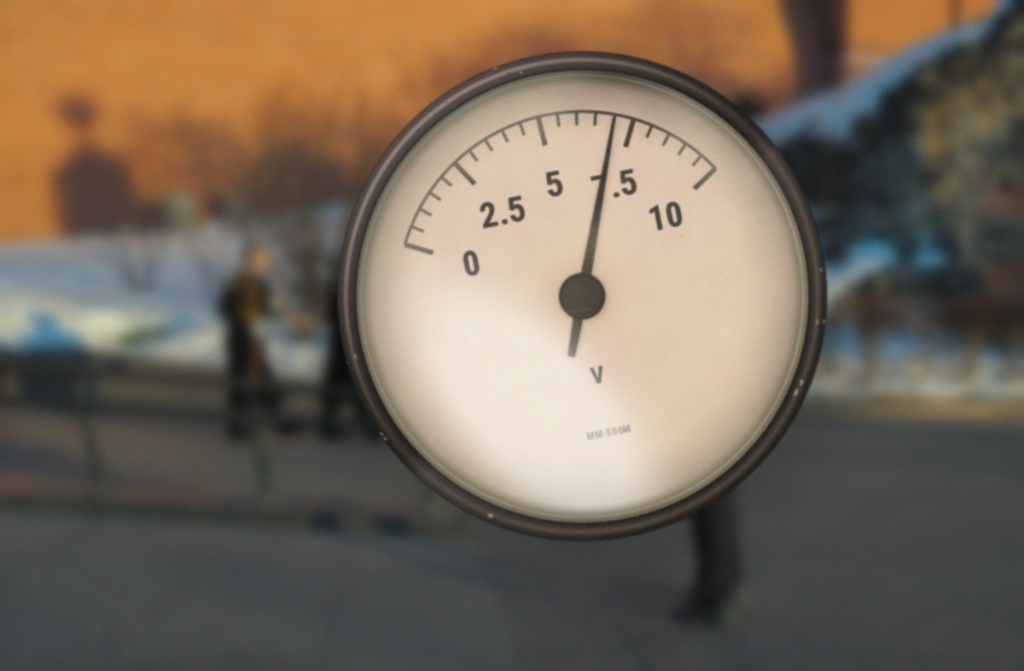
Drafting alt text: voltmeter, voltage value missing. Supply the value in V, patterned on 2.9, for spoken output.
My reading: 7
